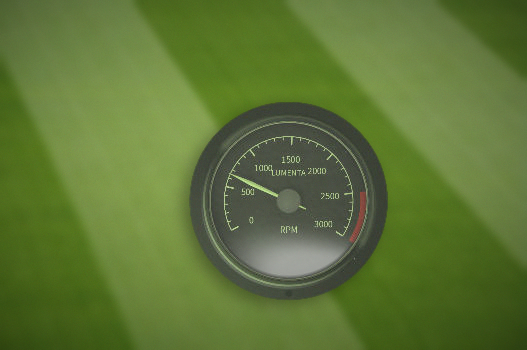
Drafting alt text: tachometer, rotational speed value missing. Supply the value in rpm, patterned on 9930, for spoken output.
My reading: 650
